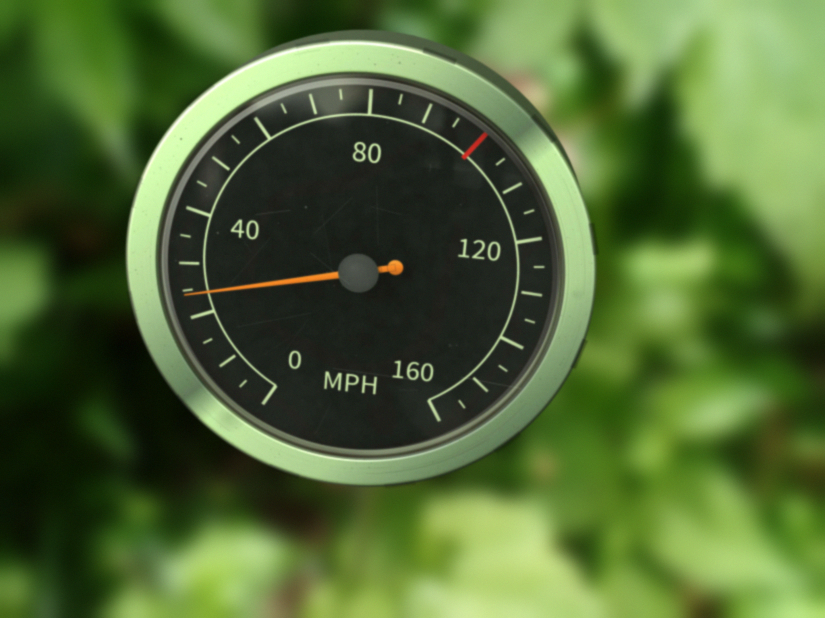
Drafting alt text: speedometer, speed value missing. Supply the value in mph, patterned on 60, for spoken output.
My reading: 25
